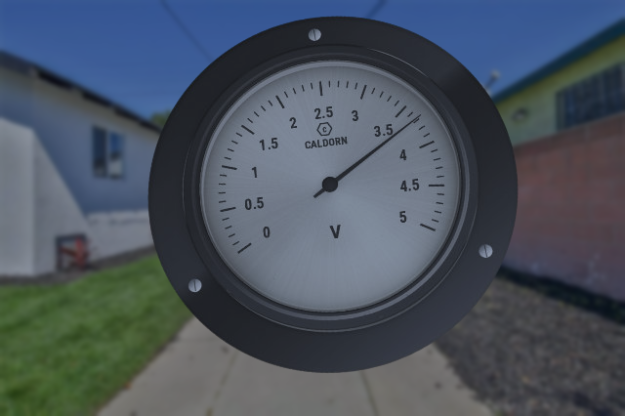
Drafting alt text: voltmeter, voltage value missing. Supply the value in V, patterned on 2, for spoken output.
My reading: 3.7
